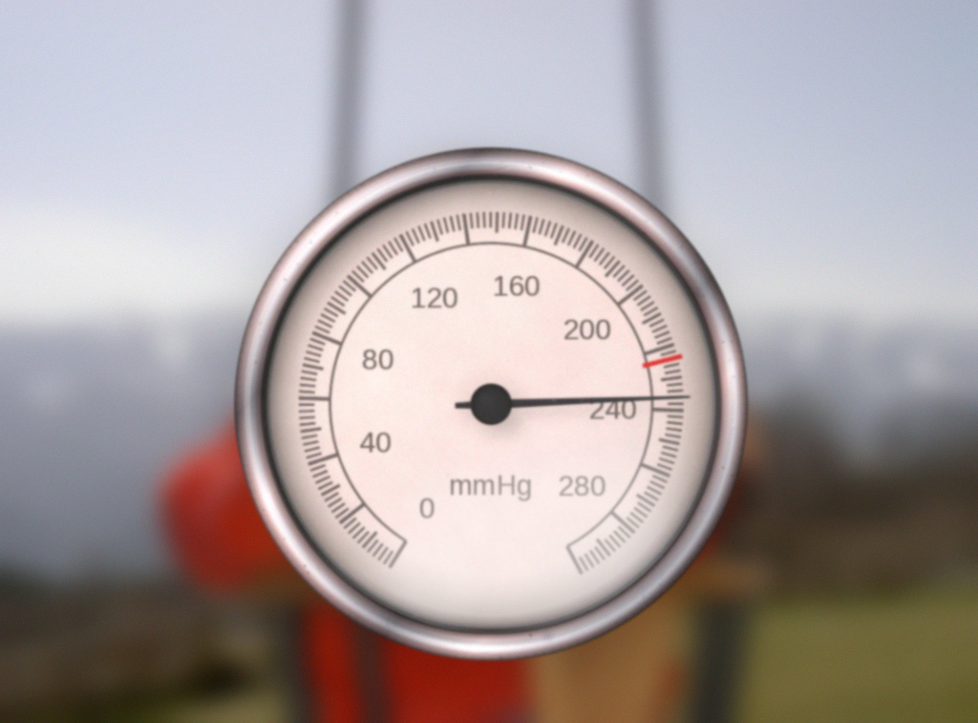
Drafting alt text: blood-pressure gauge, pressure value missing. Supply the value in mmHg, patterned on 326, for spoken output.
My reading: 236
